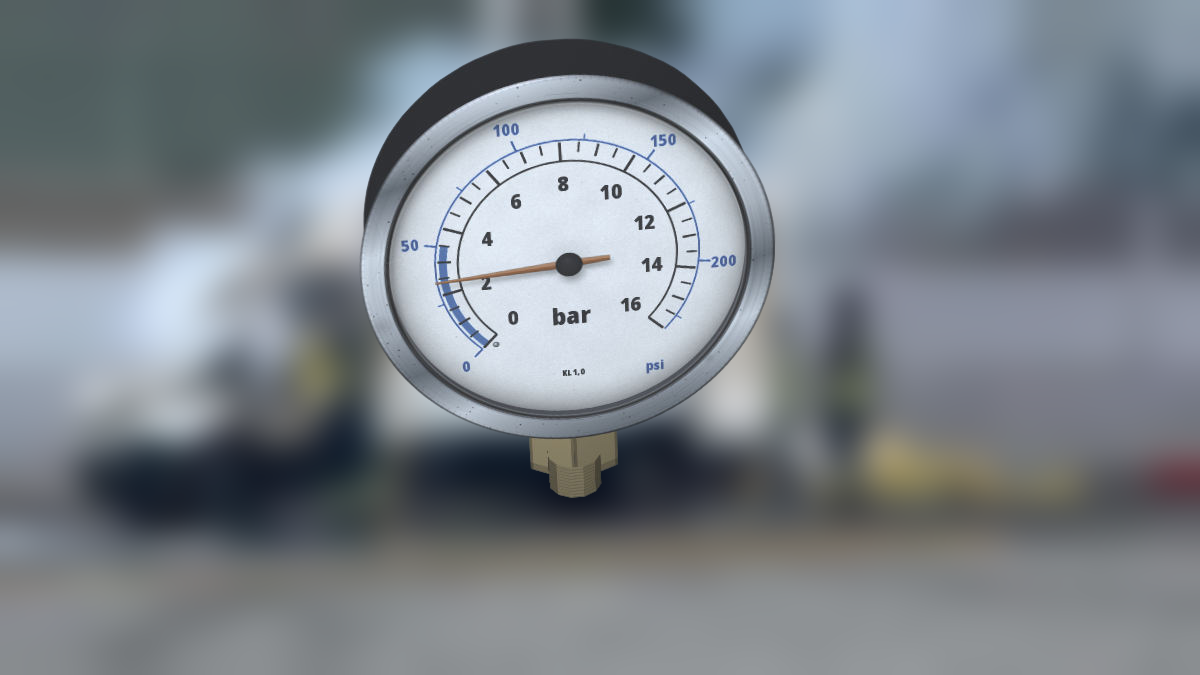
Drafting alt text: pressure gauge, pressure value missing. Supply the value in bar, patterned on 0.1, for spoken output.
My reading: 2.5
